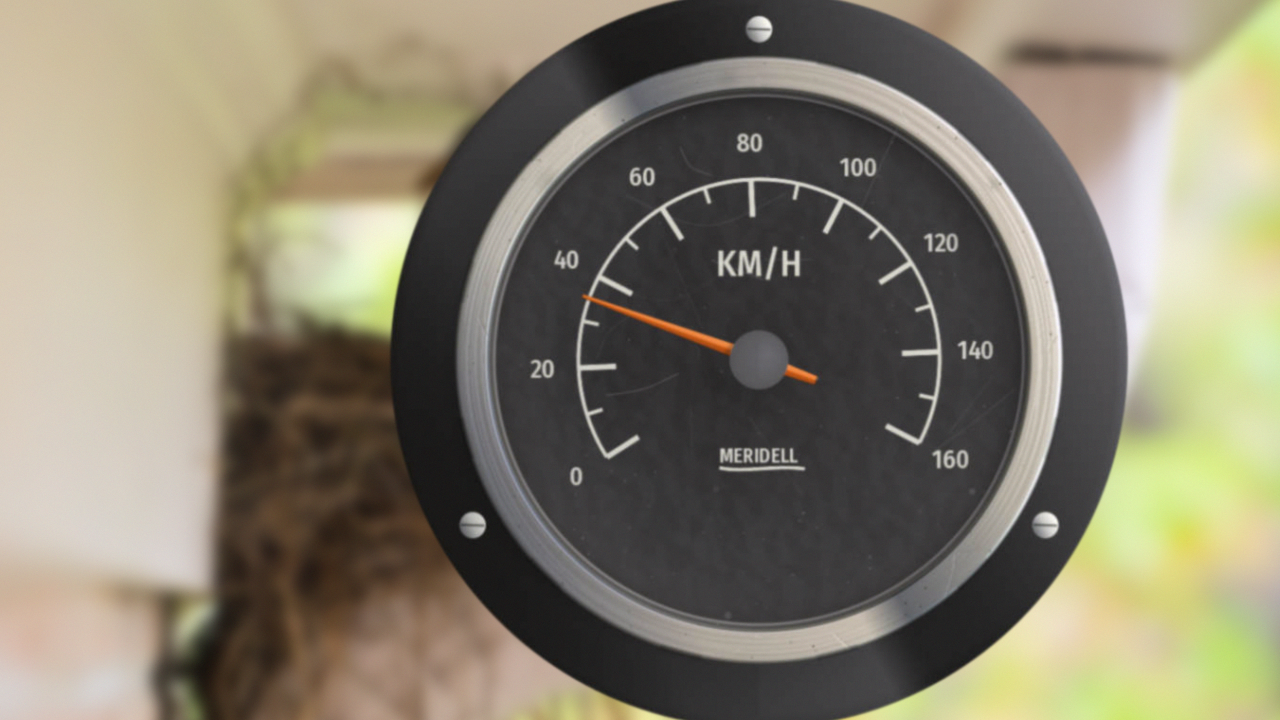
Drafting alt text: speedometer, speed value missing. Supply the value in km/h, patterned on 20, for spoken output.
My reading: 35
